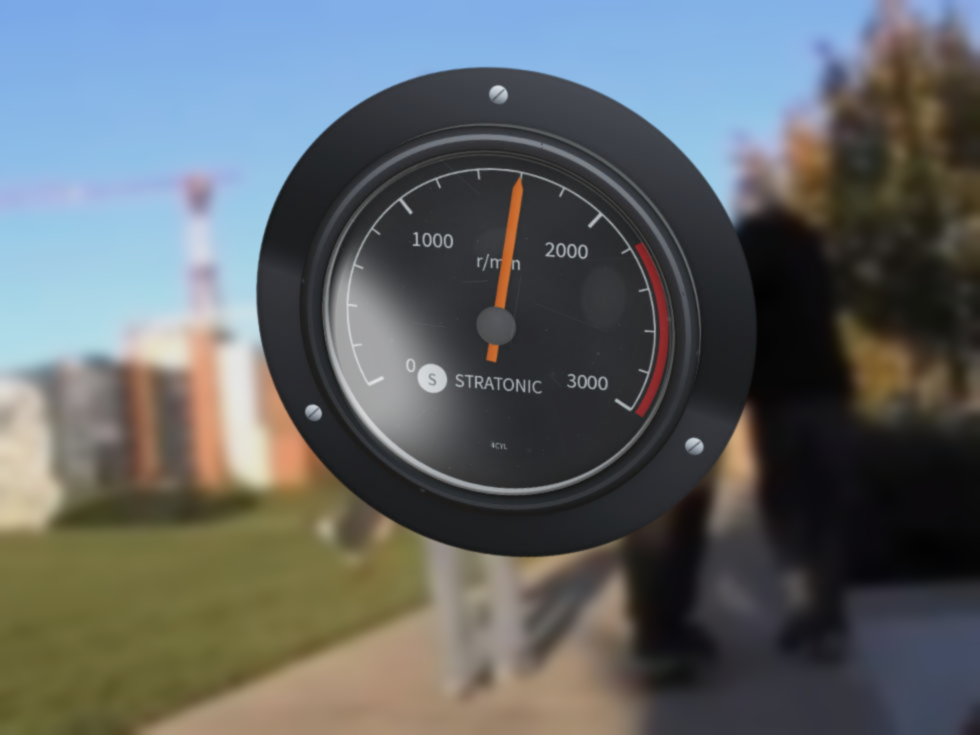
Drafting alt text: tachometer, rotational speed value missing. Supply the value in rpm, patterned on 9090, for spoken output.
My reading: 1600
